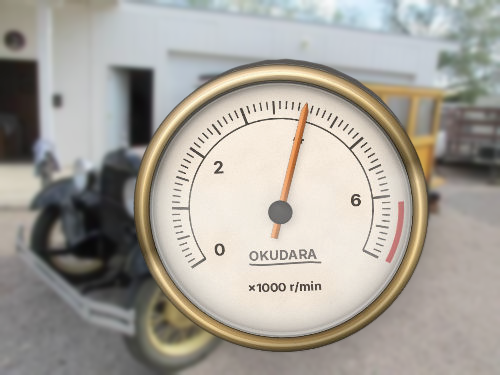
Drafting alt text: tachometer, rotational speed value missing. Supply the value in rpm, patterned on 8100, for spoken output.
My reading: 4000
